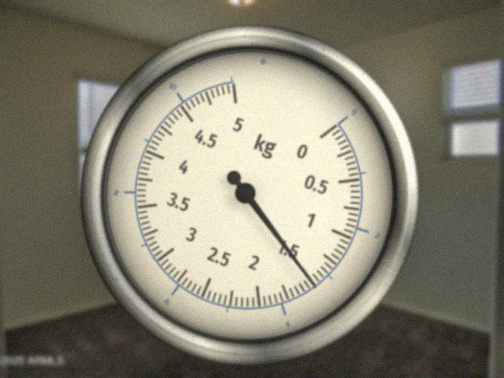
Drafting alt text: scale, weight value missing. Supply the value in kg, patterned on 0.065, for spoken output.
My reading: 1.5
